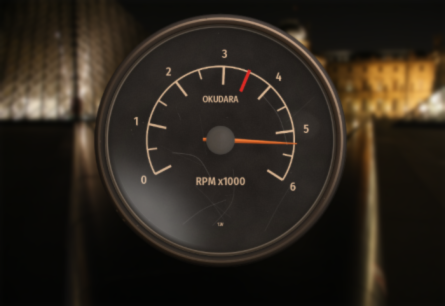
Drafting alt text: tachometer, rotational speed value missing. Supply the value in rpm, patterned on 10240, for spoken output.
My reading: 5250
